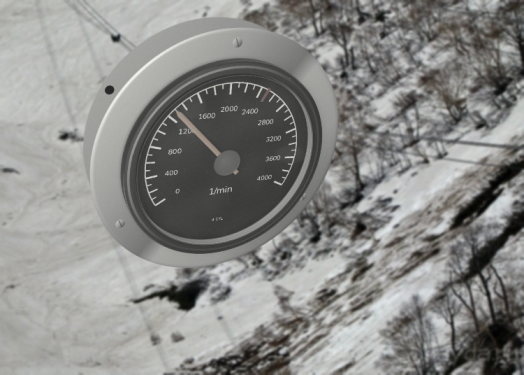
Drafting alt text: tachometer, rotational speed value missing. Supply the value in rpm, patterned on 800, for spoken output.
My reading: 1300
